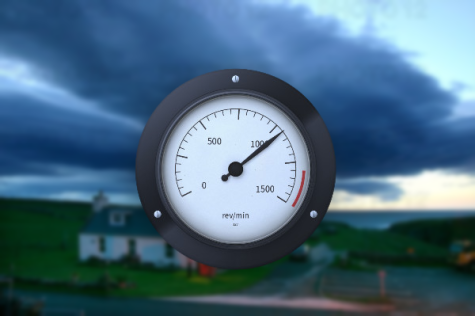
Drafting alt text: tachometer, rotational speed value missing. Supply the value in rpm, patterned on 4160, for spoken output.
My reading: 1050
